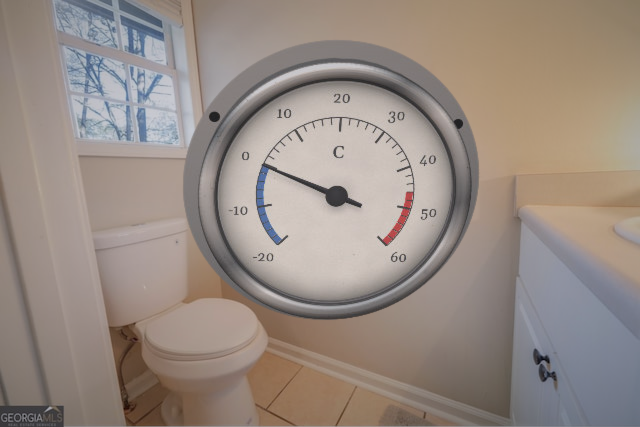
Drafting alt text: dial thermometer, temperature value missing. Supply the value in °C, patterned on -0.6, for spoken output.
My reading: 0
